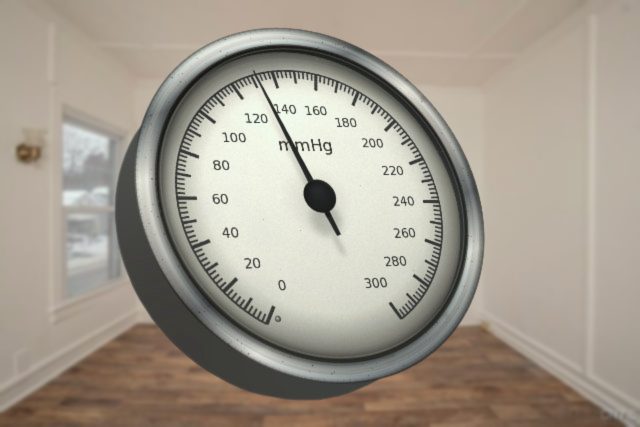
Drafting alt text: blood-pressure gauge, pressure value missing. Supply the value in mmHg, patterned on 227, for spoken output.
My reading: 130
